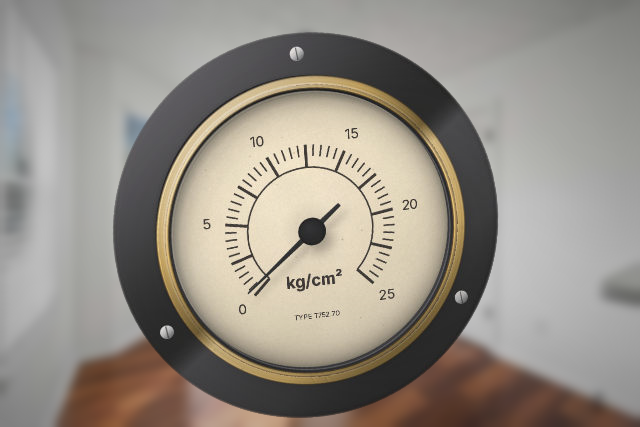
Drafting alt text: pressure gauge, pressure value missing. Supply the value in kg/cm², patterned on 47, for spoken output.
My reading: 0.5
